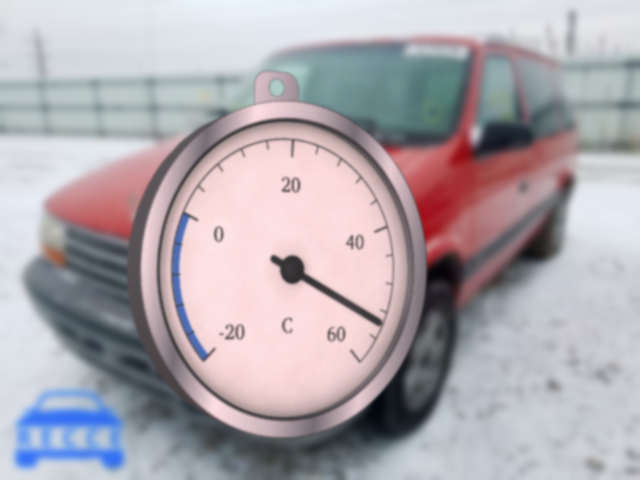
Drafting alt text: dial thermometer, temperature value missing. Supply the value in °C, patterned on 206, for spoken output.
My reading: 54
